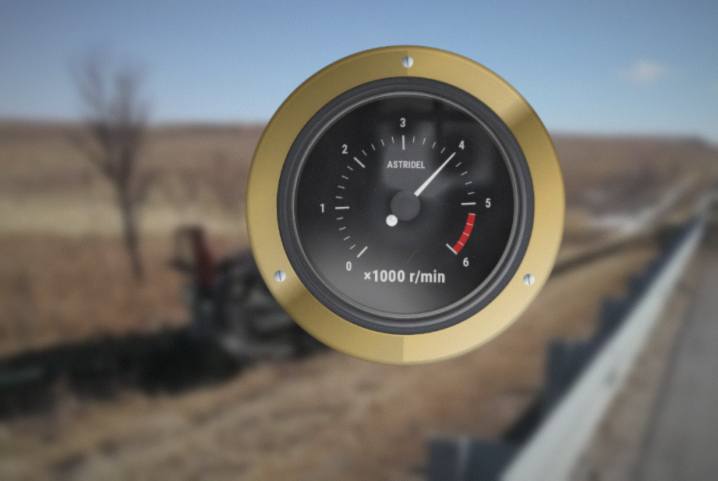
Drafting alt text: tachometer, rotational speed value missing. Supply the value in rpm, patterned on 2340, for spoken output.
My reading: 4000
